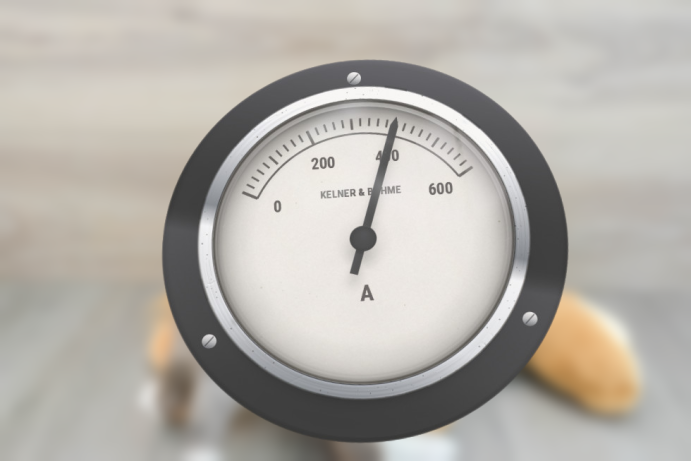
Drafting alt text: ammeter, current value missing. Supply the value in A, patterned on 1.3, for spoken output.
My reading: 400
